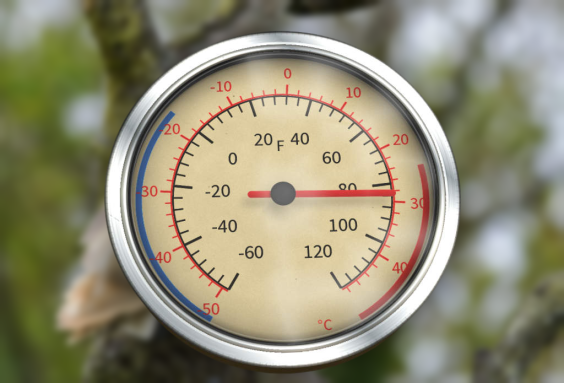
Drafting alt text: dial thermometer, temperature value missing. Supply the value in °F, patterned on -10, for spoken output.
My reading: 84
